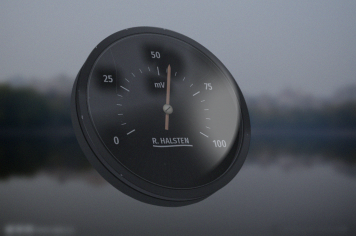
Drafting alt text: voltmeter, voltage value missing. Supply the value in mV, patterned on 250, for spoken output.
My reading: 55
